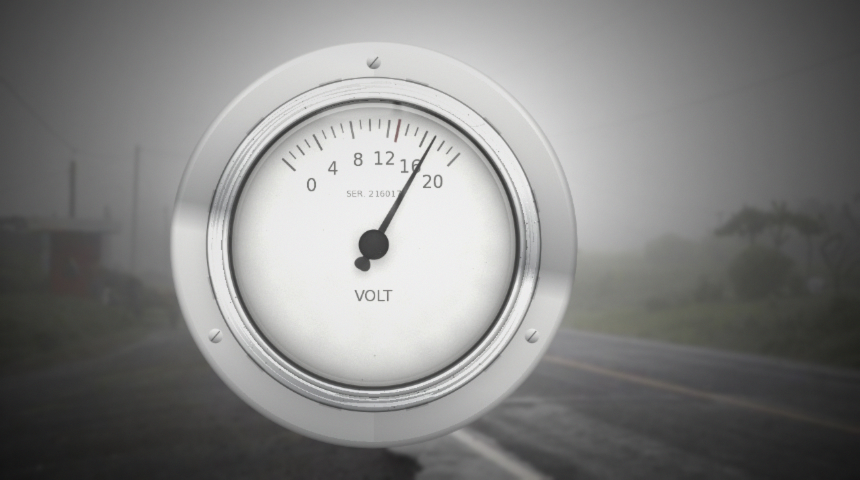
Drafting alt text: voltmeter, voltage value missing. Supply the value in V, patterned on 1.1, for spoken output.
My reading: 17
